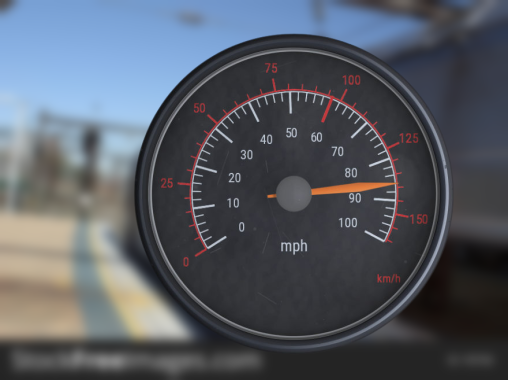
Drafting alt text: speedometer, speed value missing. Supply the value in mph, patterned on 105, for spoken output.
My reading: 86
